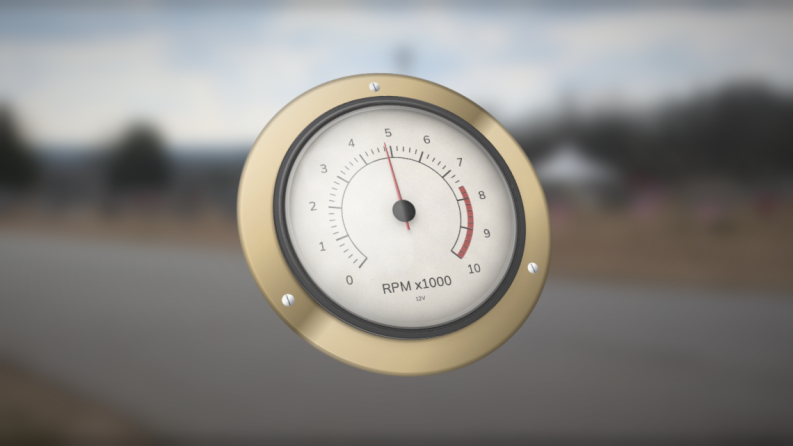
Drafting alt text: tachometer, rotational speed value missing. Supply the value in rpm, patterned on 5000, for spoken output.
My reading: 4800
